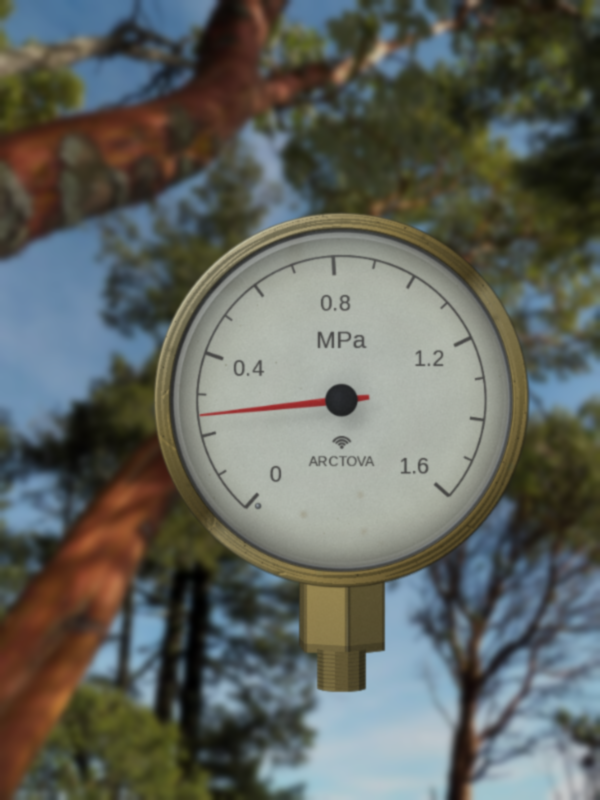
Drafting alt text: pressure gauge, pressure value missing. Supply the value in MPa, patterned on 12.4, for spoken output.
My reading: 0.25
